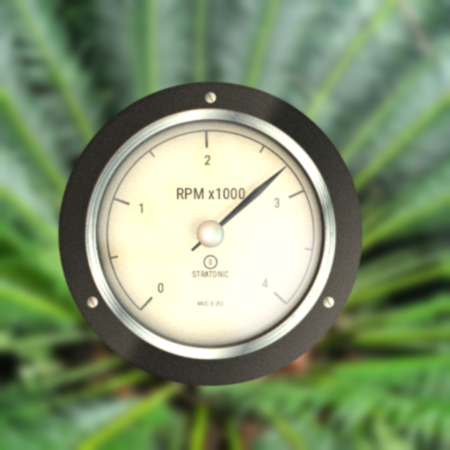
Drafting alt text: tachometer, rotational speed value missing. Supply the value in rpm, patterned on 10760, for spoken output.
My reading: 2750
